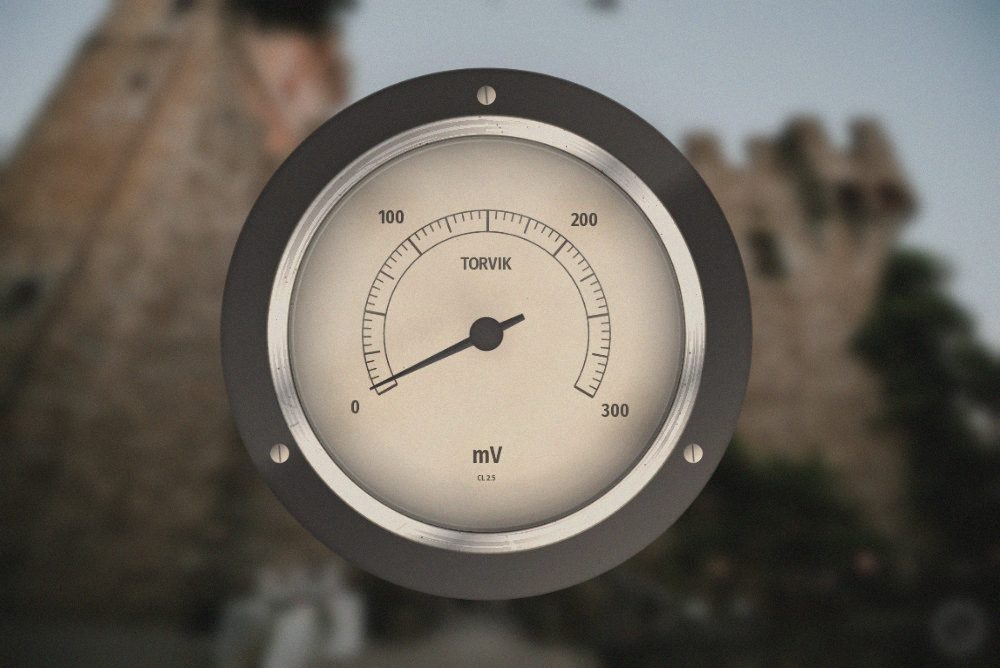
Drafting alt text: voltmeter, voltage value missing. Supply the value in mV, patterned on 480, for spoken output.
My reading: 5
